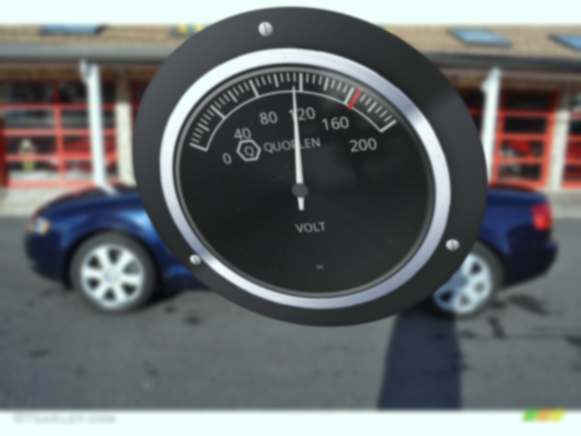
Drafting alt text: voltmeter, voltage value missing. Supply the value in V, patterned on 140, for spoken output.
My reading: 115
